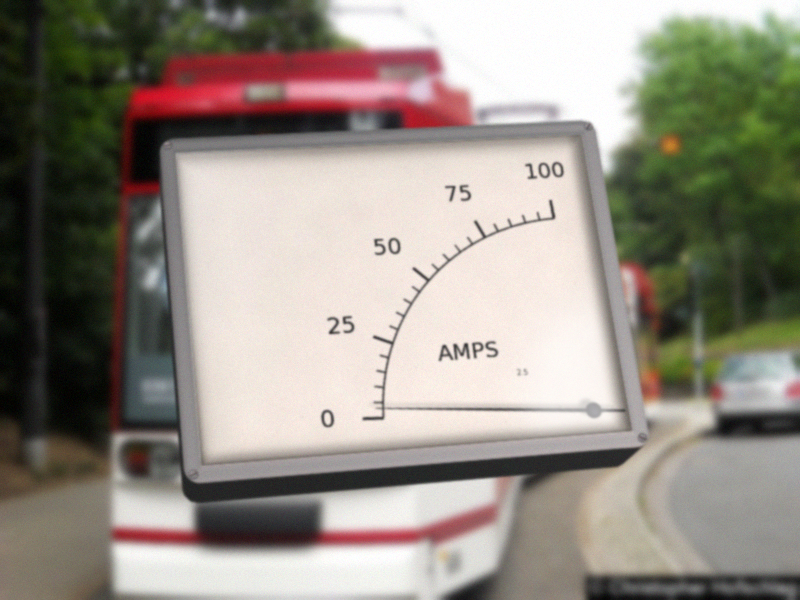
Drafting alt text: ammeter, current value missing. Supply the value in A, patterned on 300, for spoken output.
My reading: 2.5
